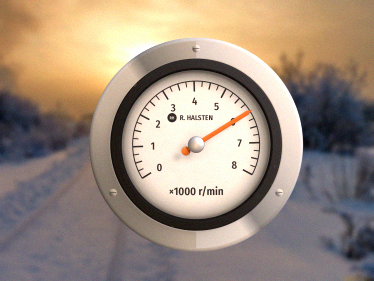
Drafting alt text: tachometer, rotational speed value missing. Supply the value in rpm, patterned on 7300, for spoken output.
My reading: 6000
